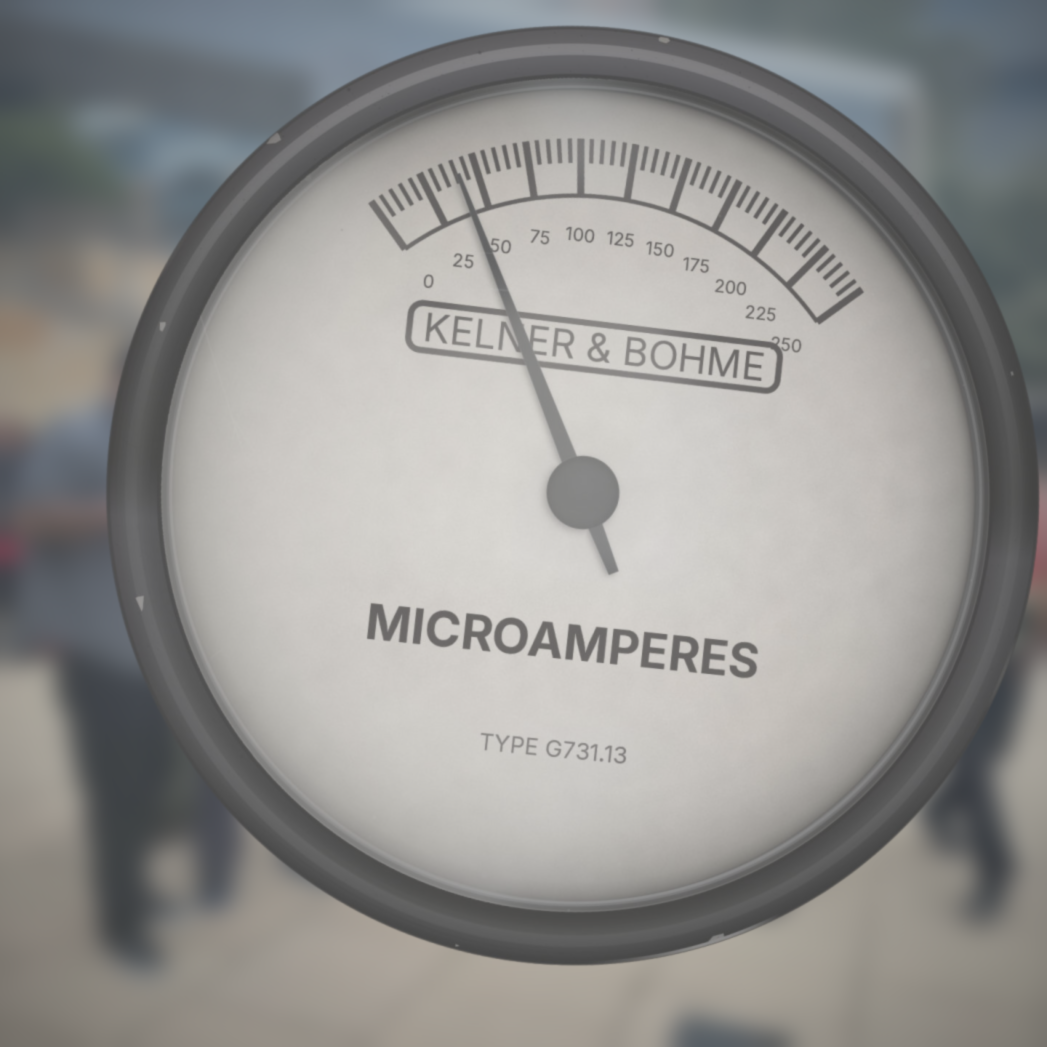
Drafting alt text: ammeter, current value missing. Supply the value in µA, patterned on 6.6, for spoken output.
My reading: 40
